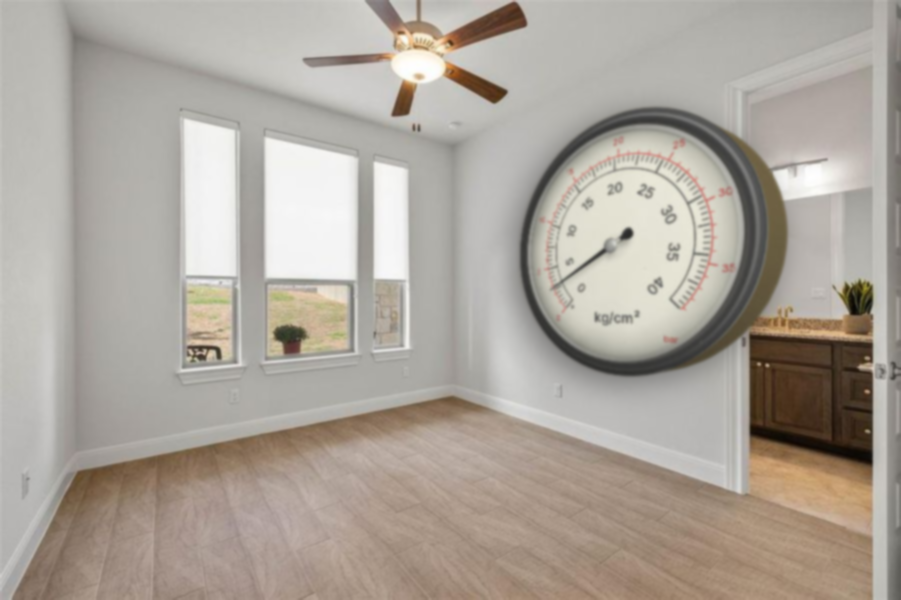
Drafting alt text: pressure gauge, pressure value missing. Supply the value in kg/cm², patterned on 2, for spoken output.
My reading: 2.5
